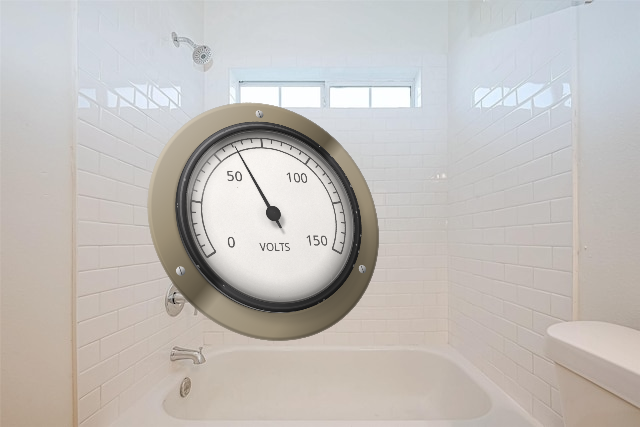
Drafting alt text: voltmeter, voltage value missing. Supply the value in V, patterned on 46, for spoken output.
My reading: 60
